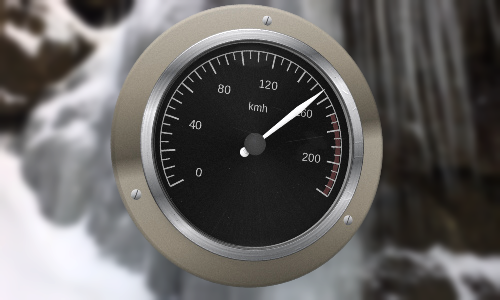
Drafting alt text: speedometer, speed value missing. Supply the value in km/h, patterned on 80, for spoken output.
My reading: 155
